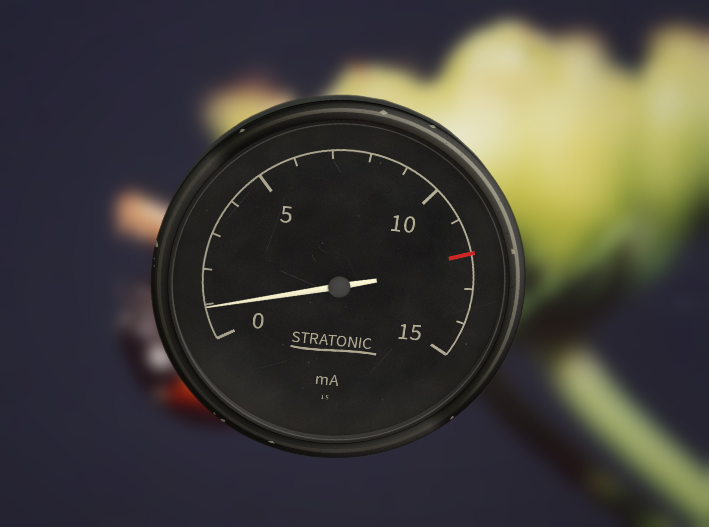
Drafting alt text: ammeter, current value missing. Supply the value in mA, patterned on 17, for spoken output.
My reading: 1
